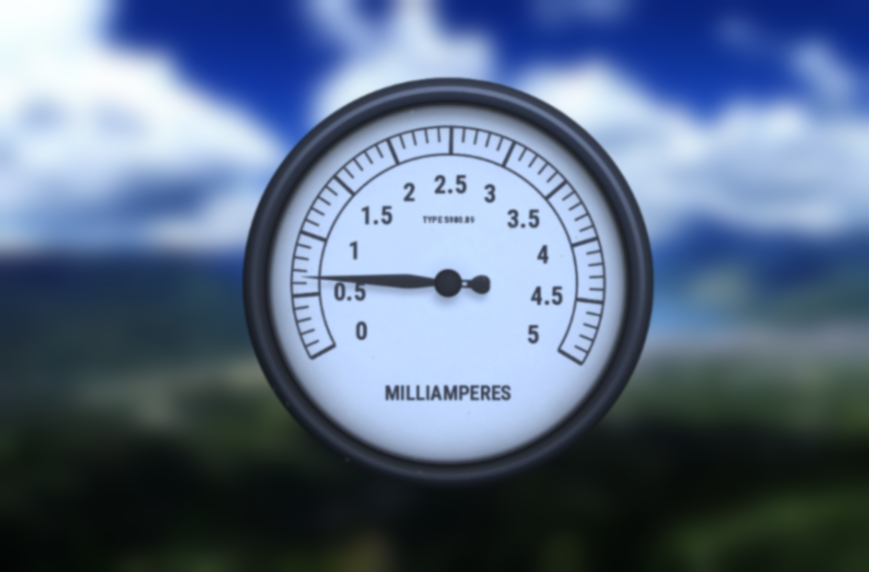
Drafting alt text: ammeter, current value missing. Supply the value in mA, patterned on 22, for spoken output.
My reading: 0.65
